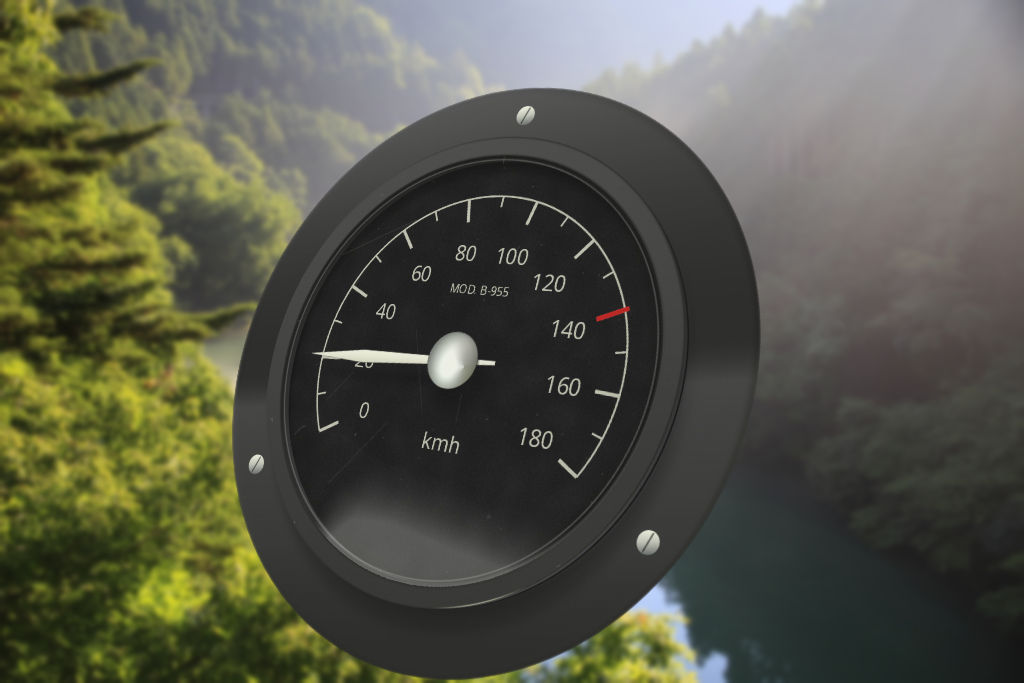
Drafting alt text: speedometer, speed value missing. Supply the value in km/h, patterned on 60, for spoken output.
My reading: 20
